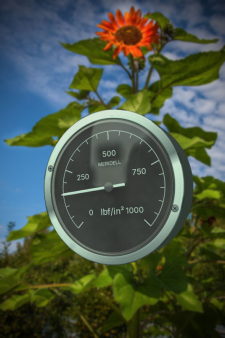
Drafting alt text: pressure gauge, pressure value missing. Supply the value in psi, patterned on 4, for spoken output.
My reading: 150
